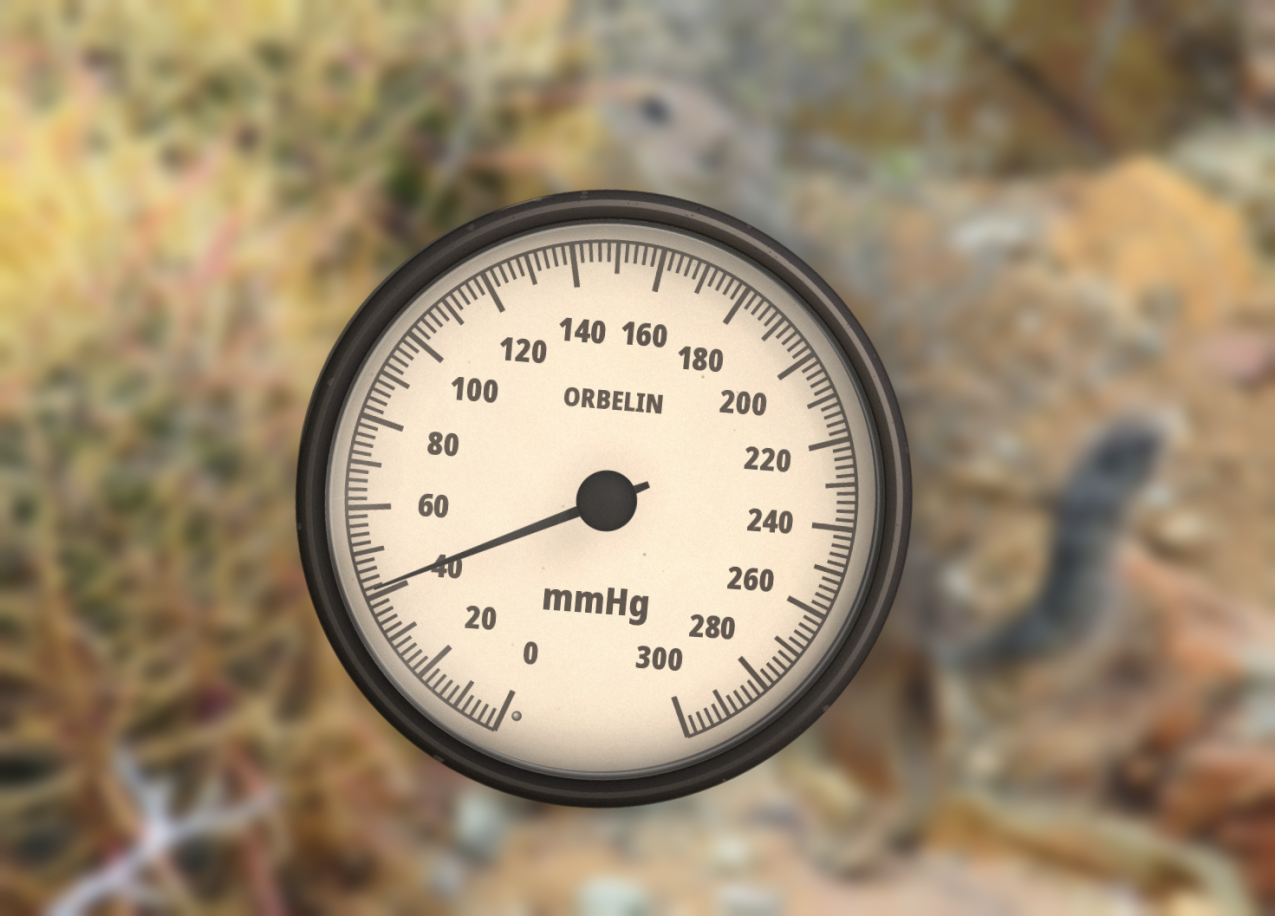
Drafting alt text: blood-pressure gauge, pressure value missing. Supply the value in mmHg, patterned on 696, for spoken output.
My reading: 42
